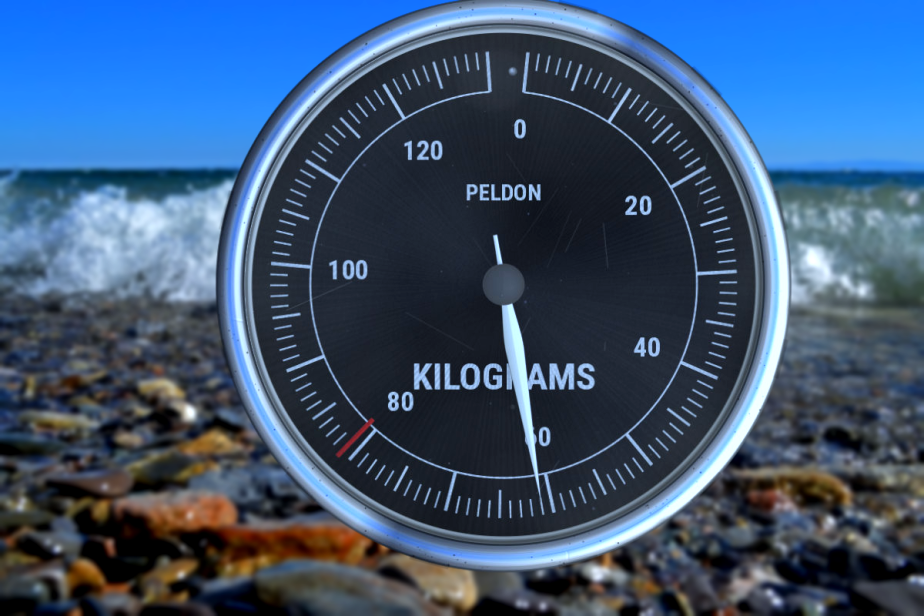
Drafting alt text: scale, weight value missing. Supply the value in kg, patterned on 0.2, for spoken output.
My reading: 61
